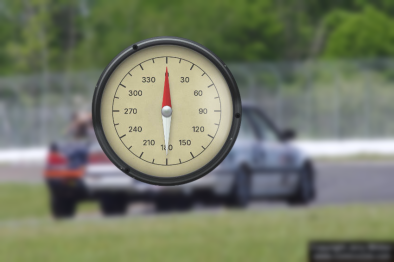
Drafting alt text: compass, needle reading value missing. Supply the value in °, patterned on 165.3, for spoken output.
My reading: 0
